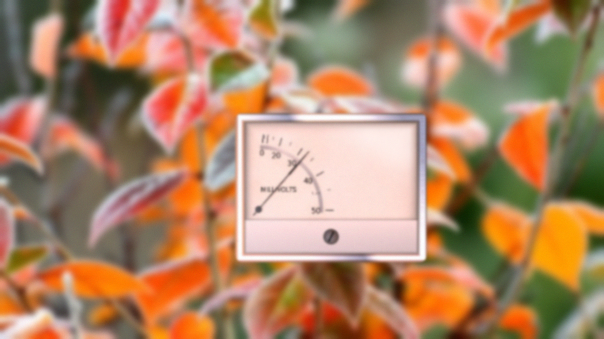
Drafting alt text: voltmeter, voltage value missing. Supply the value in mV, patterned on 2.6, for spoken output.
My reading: 32.5
